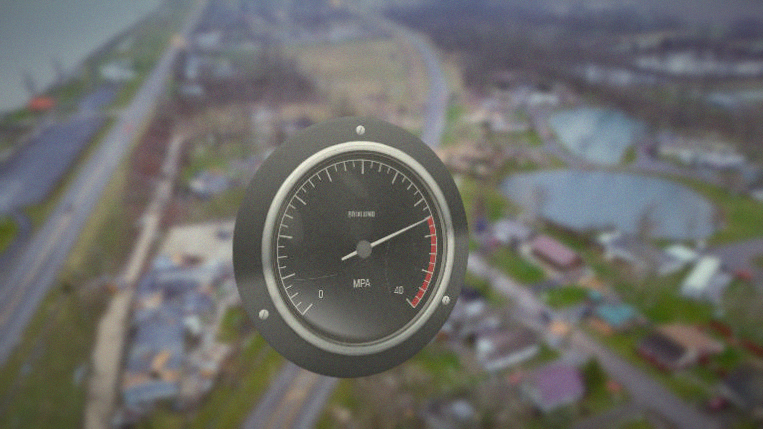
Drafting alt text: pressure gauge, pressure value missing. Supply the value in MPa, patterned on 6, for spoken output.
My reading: 30
